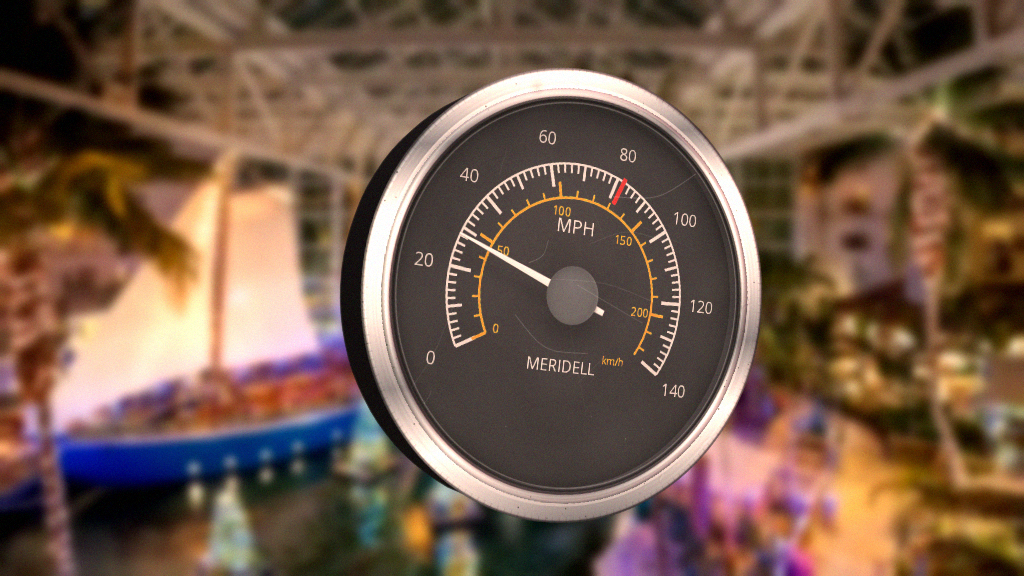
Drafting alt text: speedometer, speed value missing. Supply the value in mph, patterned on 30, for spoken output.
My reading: 28
